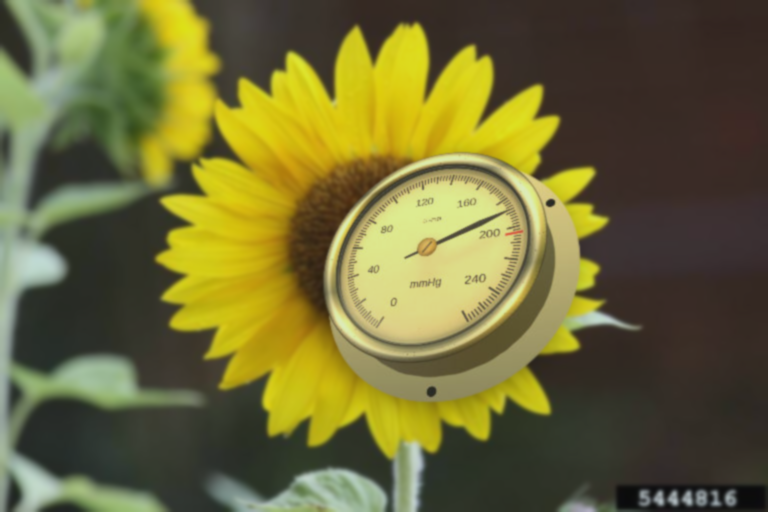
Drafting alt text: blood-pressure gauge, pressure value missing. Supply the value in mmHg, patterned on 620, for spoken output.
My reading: 190
